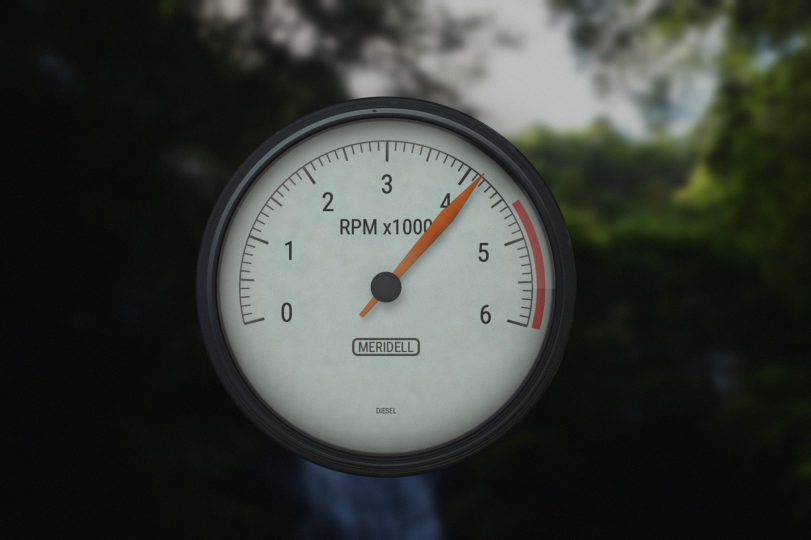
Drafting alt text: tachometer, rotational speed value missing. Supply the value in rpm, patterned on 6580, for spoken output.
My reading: 4150
